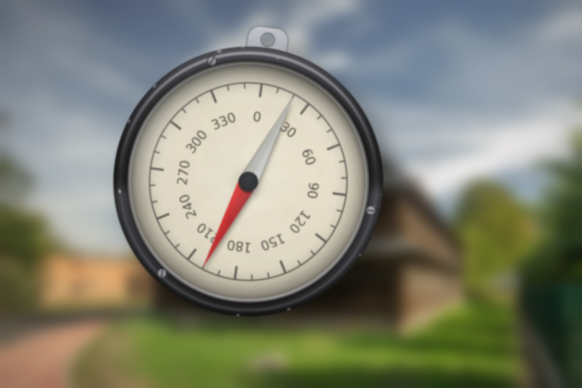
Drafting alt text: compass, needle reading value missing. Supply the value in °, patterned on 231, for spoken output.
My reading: 200
